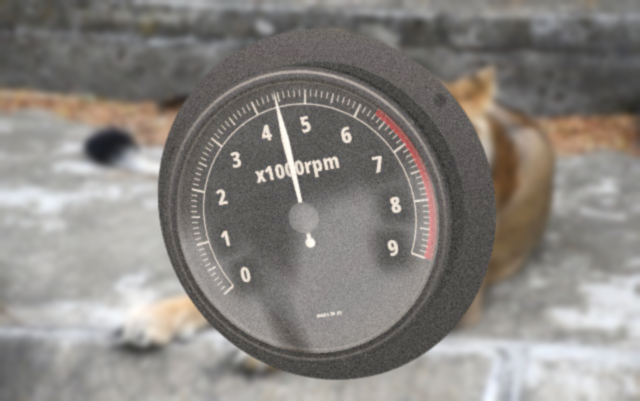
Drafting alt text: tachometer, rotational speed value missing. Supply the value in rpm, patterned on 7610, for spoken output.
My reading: 4500
